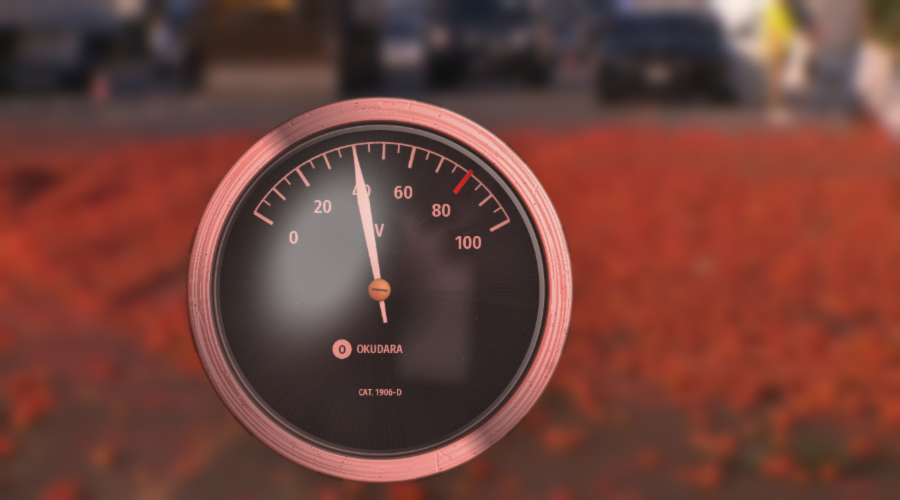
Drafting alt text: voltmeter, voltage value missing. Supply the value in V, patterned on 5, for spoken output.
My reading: 40
